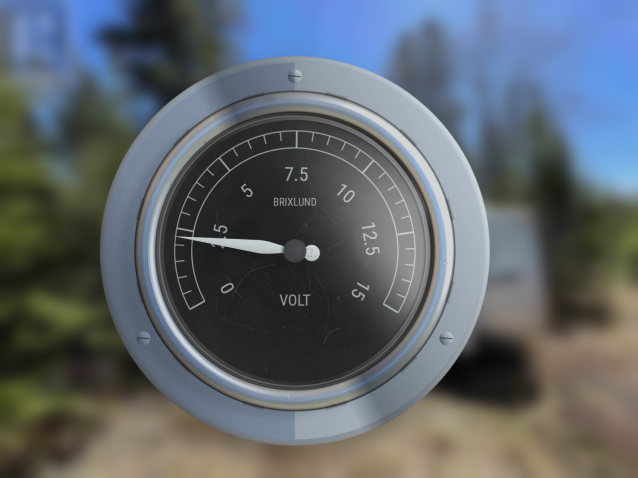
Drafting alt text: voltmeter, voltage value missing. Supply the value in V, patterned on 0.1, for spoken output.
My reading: 2.25
